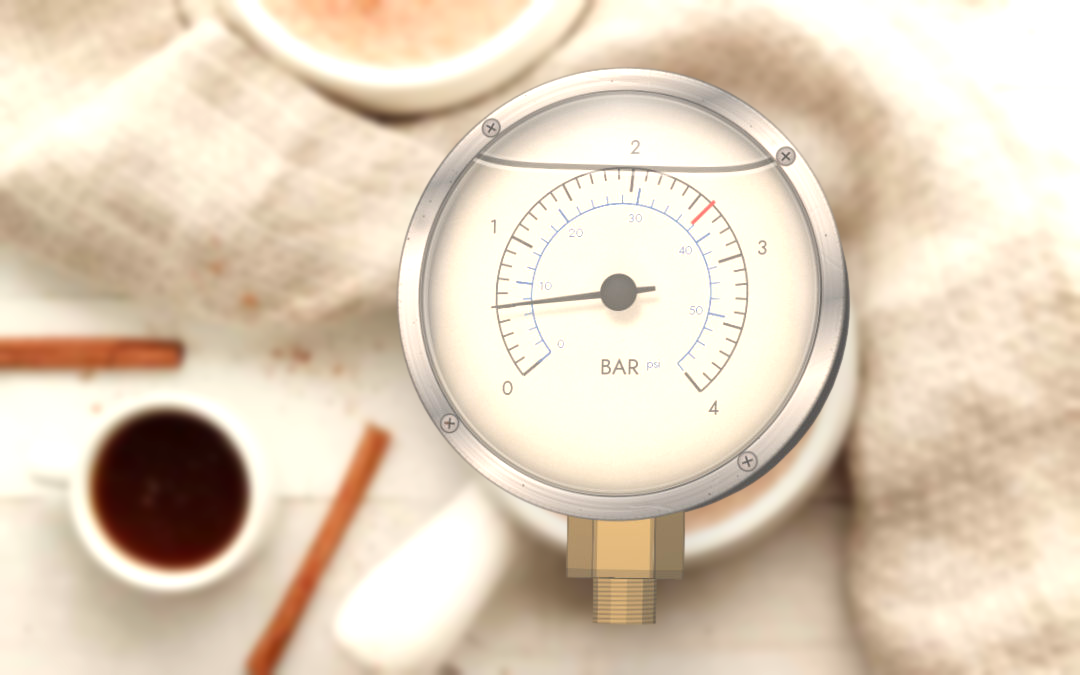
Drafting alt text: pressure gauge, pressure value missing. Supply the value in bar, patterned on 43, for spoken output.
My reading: 0.5
